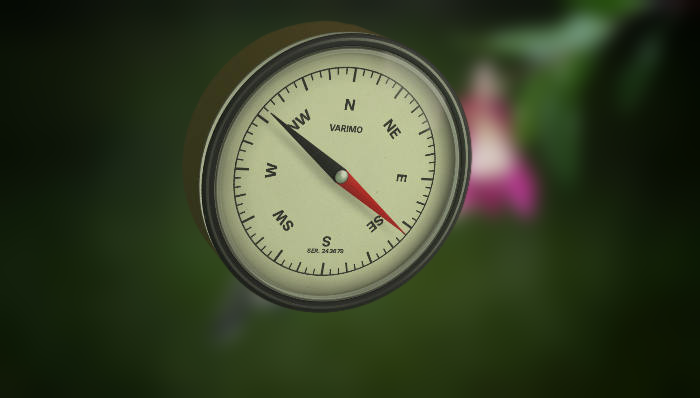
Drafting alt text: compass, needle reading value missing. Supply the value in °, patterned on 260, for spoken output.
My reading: 125
